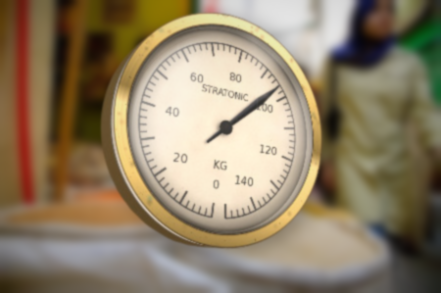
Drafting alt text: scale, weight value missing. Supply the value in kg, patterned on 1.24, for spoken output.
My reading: 96
